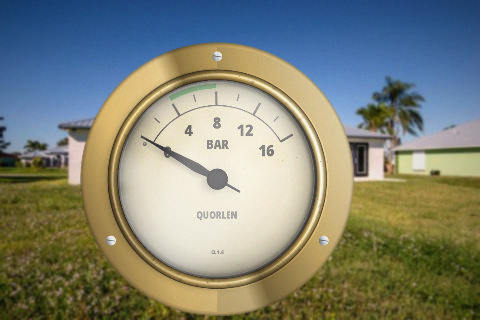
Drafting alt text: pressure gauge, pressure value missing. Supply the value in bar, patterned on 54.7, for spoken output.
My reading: 0
